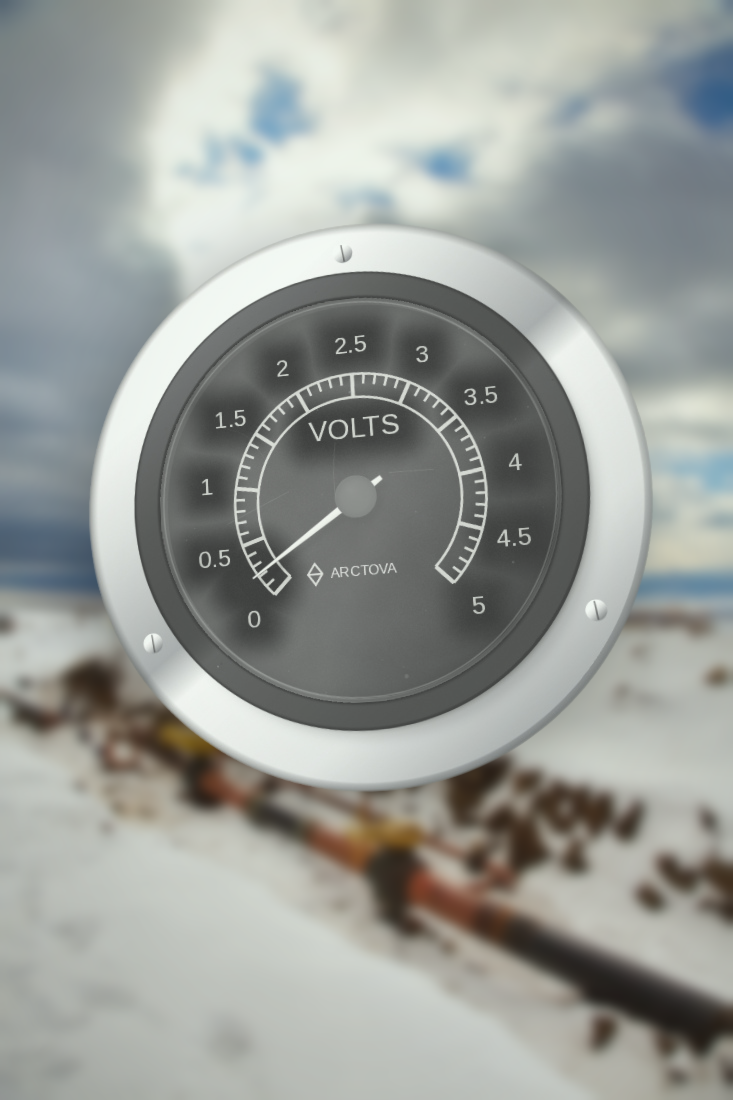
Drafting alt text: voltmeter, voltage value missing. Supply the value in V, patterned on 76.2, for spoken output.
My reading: 0.2
